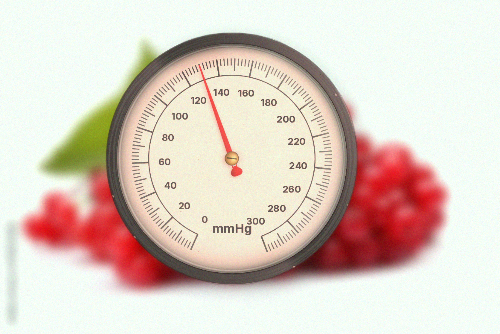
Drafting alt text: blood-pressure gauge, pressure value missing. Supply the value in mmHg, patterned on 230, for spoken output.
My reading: 130
